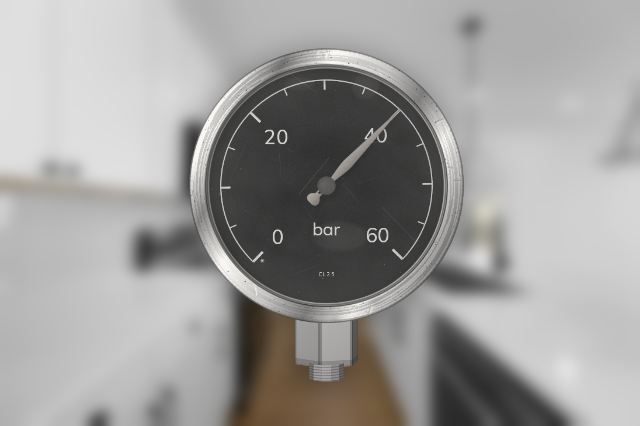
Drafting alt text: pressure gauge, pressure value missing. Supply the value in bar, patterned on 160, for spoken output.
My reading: 40
